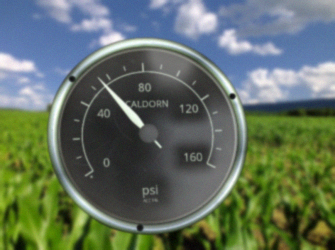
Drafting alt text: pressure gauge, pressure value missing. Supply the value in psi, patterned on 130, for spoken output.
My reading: 55
